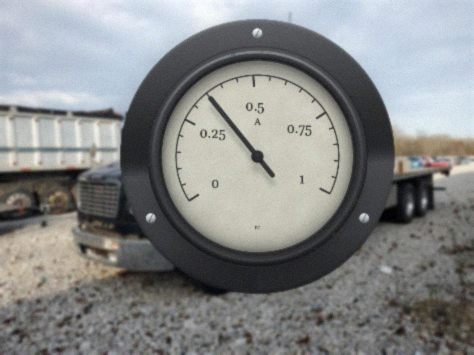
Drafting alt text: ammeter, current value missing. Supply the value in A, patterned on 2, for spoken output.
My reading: 0.35
